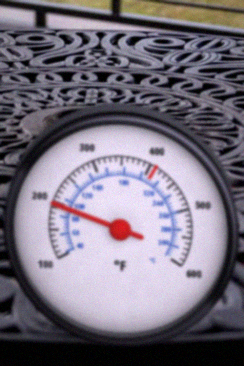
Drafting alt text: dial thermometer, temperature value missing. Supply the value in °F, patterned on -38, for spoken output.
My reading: 200
